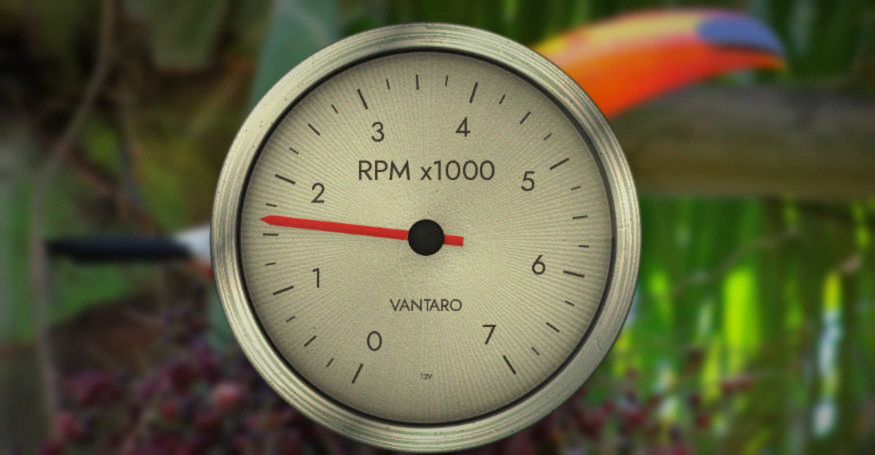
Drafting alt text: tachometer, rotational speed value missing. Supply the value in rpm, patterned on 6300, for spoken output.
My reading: 1625
